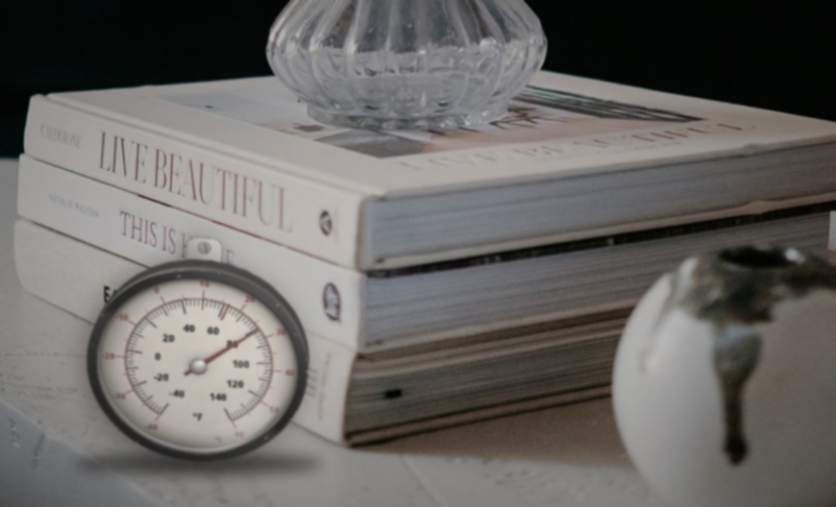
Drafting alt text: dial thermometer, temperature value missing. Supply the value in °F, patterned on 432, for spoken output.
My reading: 80
